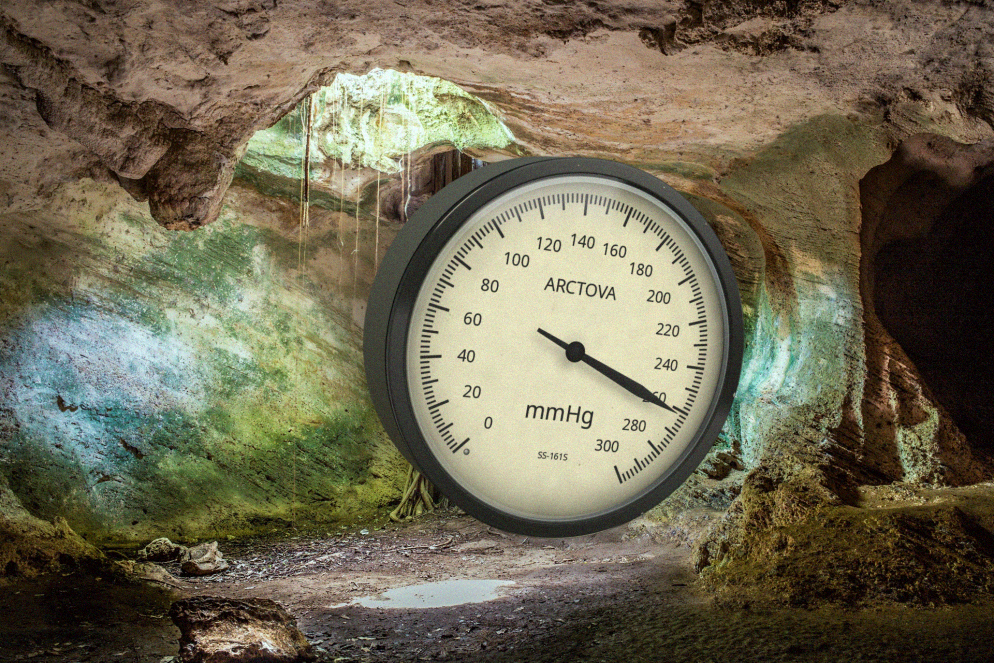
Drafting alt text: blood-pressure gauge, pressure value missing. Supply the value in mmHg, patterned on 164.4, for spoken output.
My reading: 262
